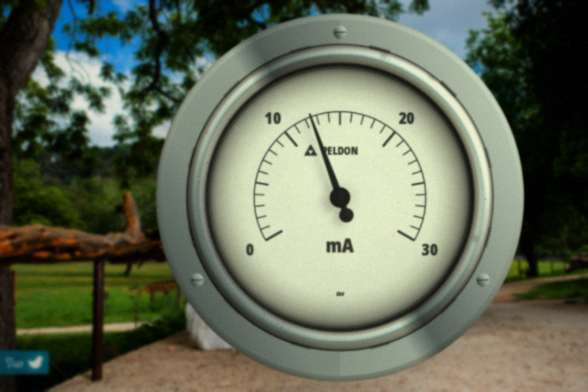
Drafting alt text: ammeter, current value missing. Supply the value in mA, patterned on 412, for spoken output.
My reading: 12.5
